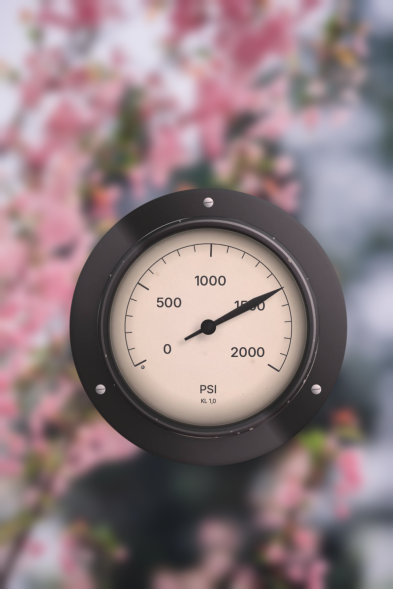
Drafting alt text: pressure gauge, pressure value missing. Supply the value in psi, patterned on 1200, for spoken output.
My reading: 1500
